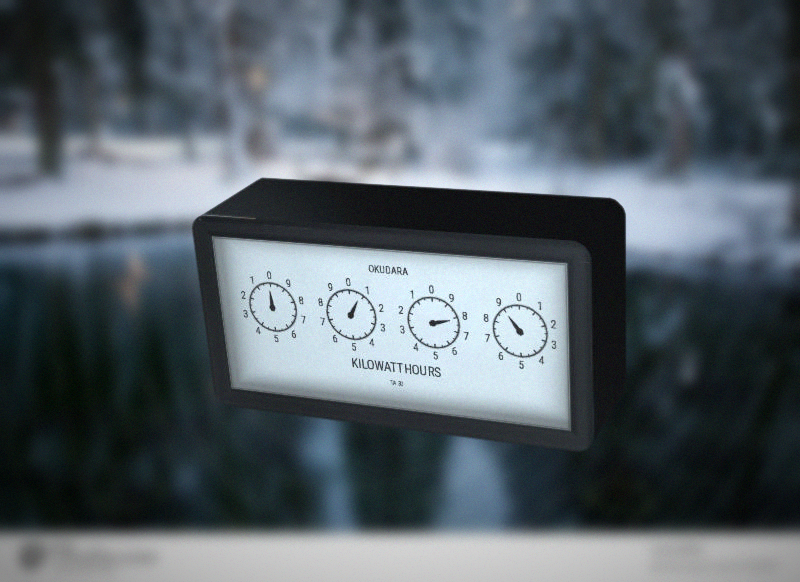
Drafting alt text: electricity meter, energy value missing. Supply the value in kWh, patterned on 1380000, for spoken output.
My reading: 79
